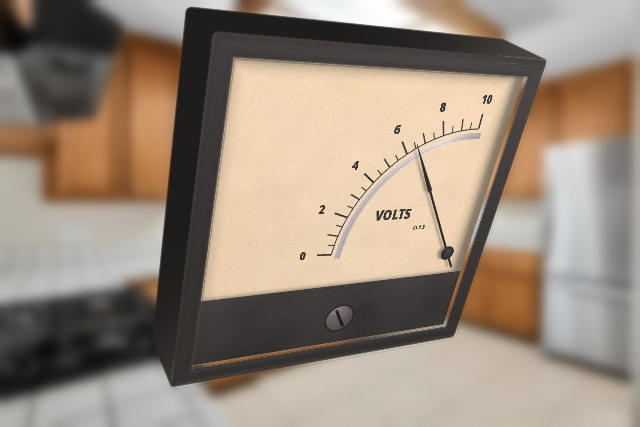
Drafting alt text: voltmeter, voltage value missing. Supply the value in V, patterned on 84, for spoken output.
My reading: 6.5
